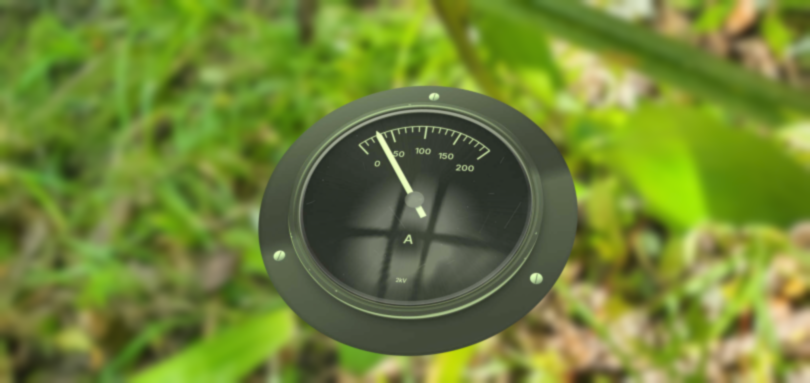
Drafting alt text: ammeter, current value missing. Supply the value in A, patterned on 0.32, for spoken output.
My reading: 30
